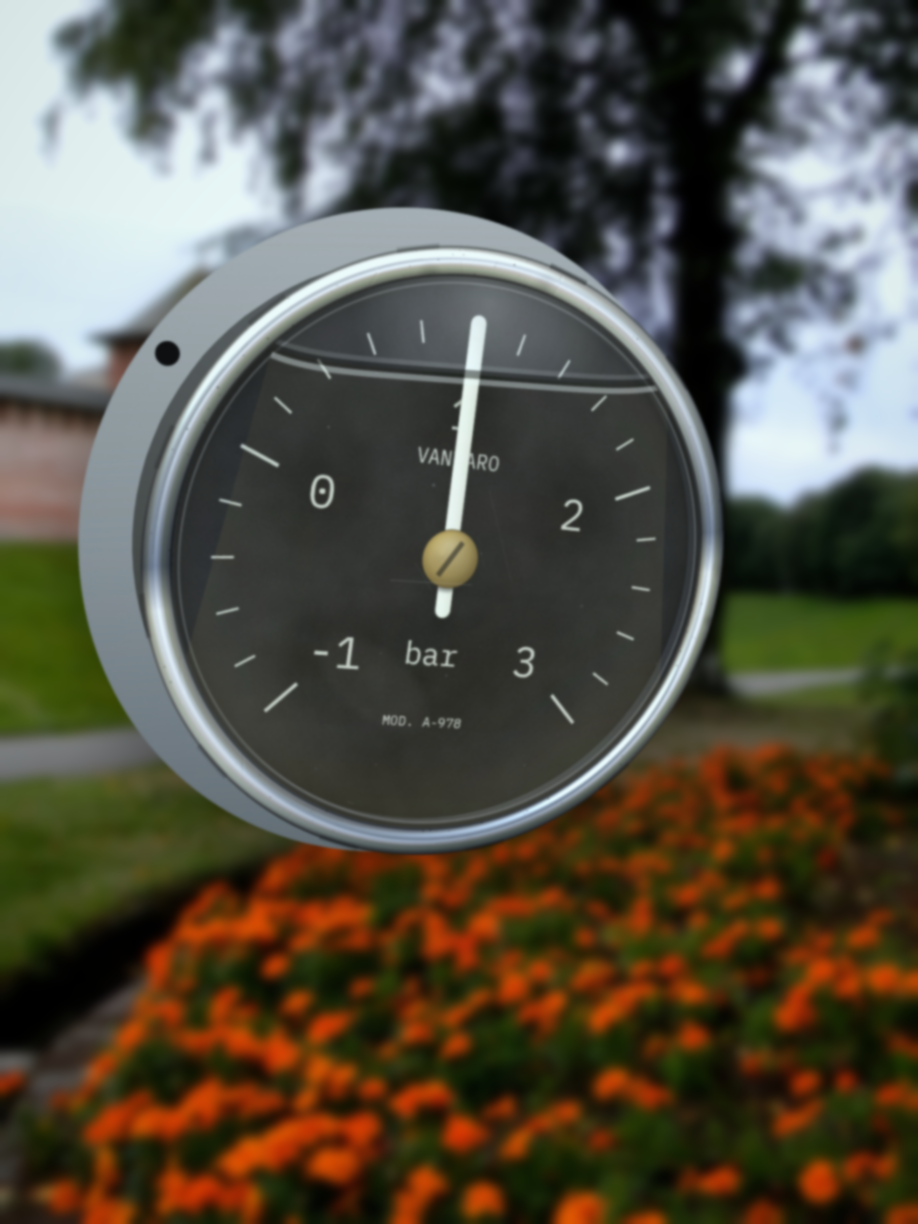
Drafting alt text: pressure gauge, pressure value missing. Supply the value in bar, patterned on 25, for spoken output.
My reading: 1
